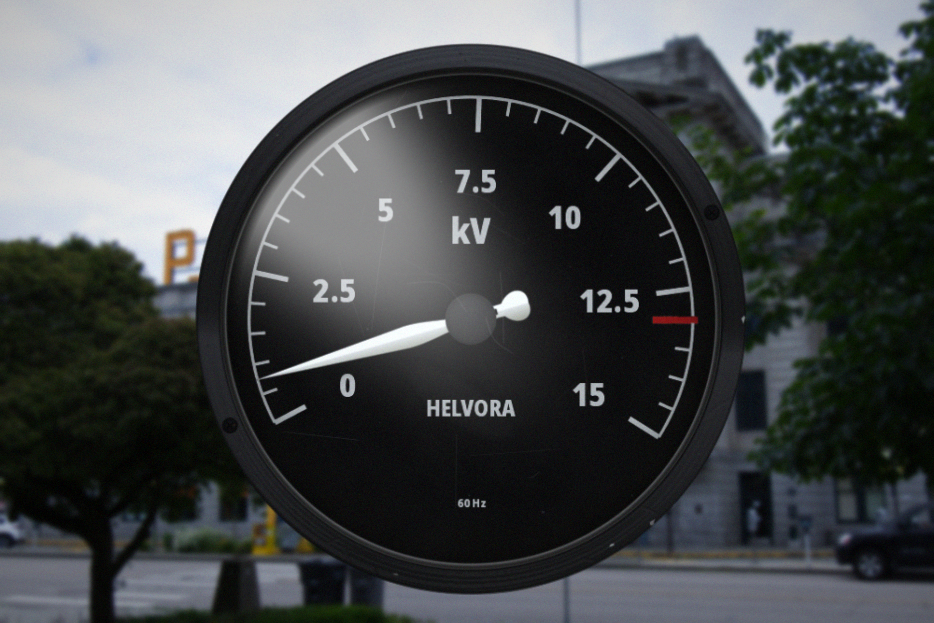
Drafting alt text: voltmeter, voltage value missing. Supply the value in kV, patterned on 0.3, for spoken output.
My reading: 0.75
